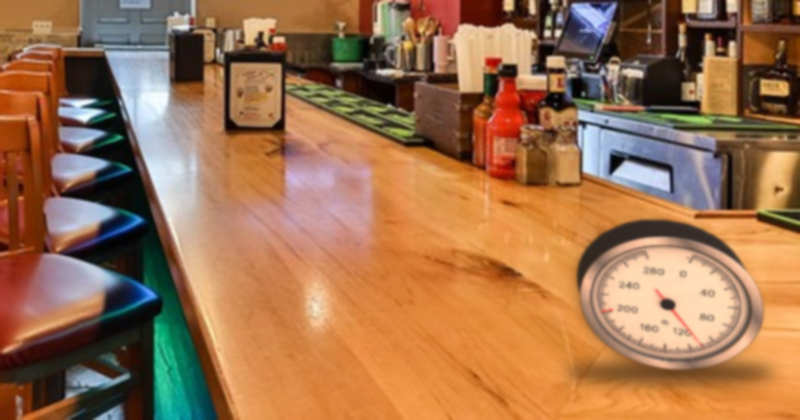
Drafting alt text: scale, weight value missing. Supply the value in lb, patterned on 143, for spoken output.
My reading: 110
